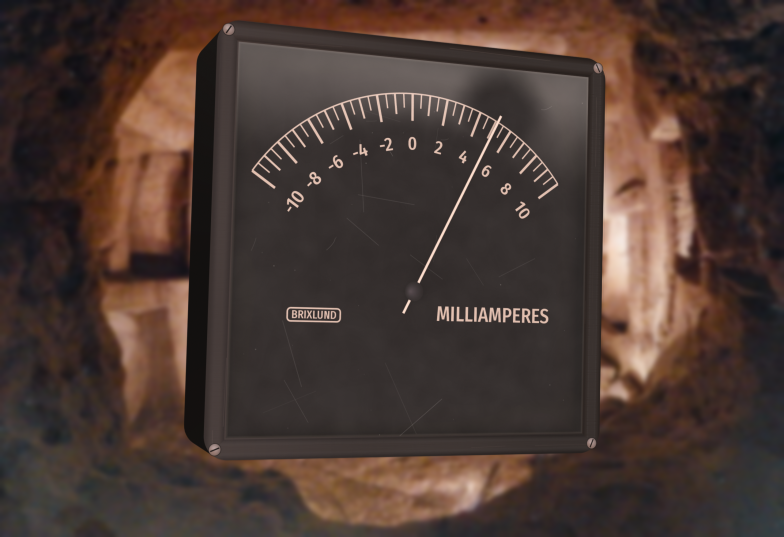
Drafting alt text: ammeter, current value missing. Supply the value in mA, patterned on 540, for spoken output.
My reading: 5
